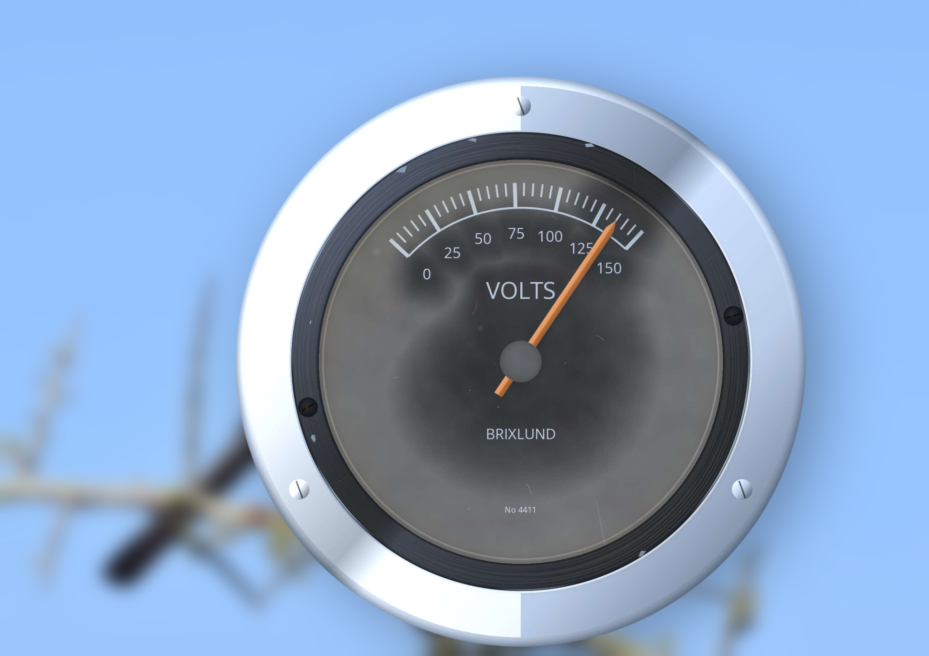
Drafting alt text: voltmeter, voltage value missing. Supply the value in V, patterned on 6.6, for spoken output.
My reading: 135
